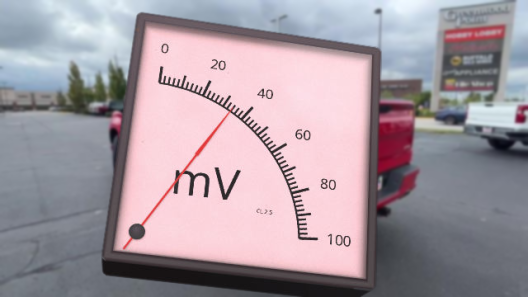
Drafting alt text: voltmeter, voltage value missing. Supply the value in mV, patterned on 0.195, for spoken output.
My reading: 34
